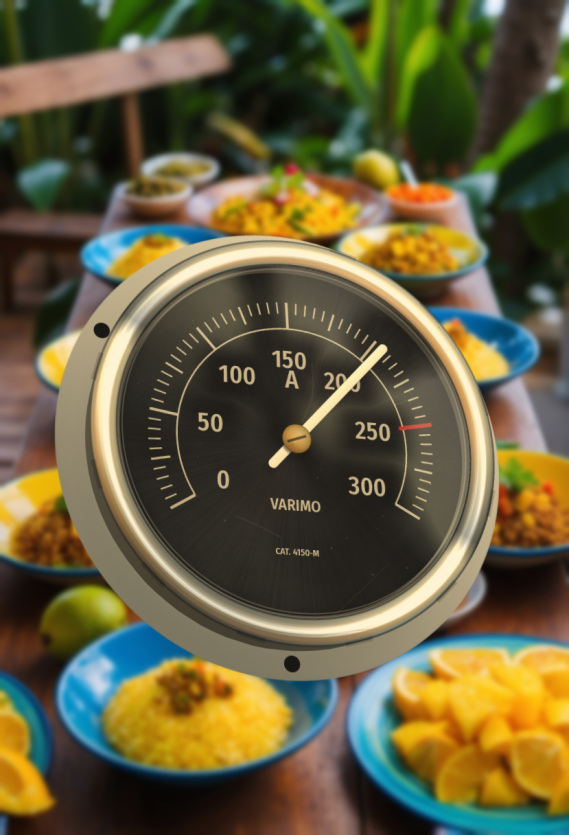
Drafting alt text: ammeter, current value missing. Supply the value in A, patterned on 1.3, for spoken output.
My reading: 205
